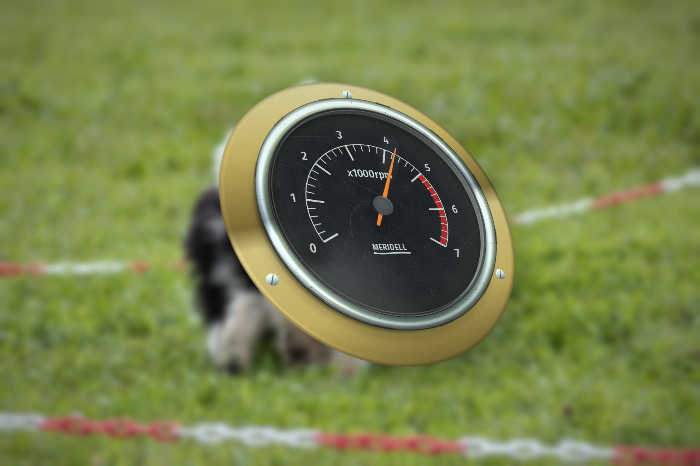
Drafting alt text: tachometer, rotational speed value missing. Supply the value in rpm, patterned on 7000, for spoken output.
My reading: 4200
